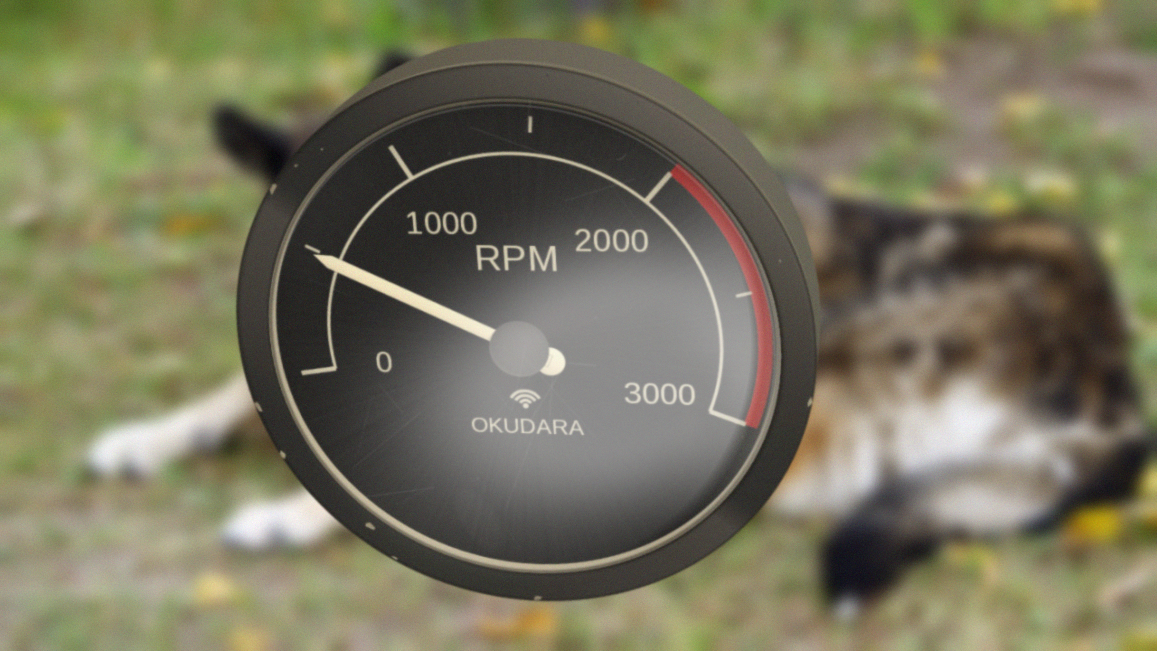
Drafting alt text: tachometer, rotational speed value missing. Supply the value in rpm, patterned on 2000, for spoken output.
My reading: 500
